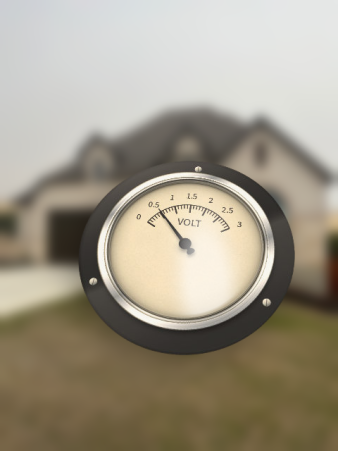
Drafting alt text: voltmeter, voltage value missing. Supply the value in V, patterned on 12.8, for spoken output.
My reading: 0.5
